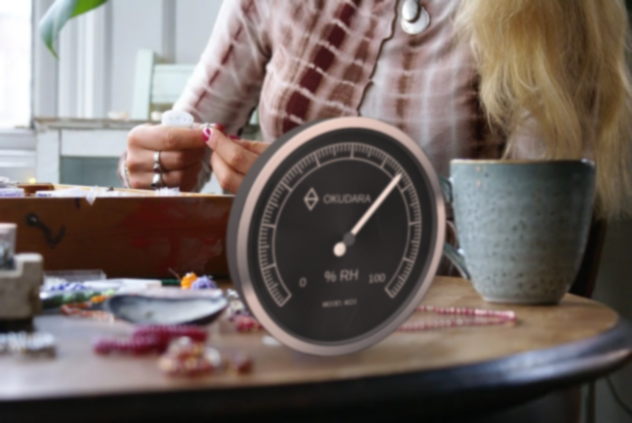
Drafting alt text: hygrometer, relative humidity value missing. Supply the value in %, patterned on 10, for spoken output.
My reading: 65
